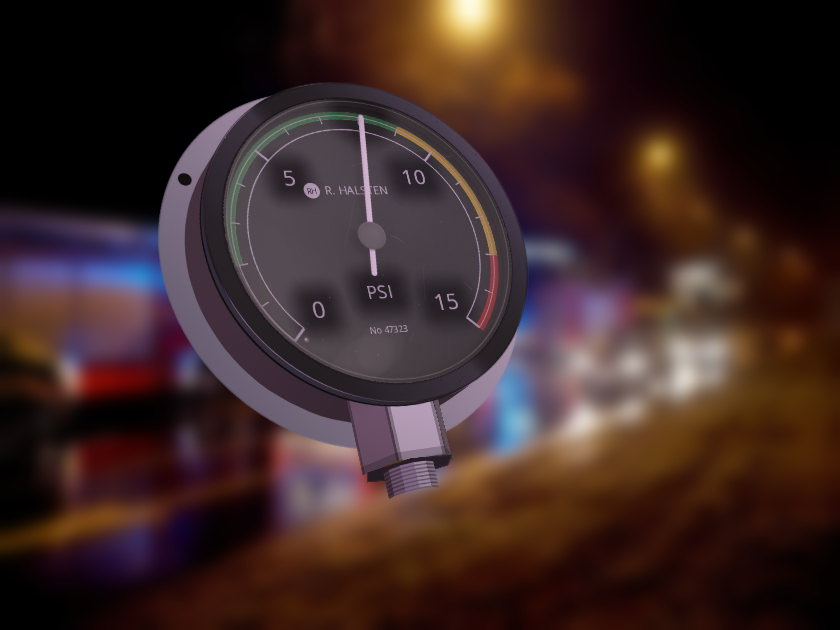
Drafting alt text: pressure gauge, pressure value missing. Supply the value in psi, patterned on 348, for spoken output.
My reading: 8
